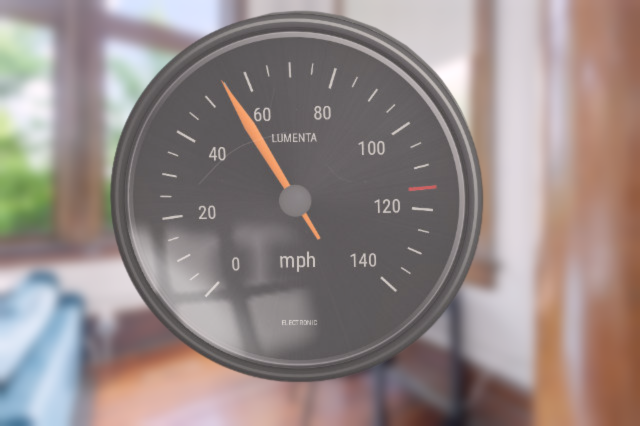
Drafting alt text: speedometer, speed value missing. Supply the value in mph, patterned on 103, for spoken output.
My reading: 55
